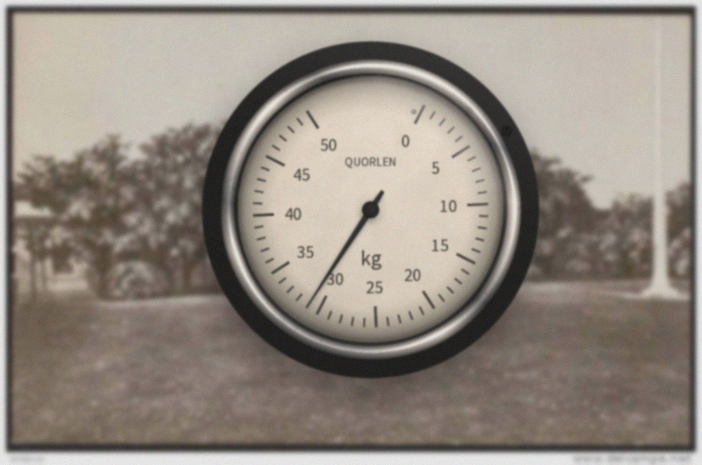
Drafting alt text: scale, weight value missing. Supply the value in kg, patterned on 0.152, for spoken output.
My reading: 31
